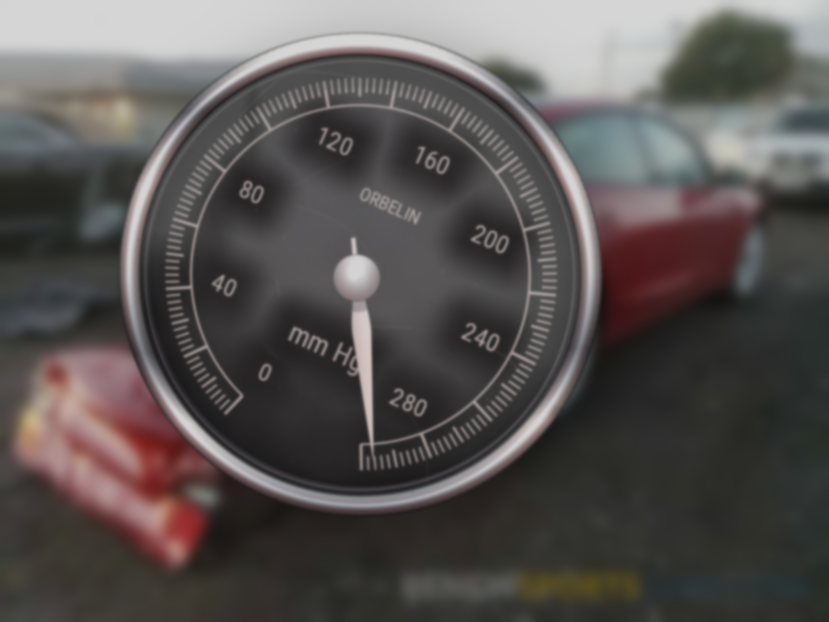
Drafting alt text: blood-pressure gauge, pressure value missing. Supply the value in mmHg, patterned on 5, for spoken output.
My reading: 296
